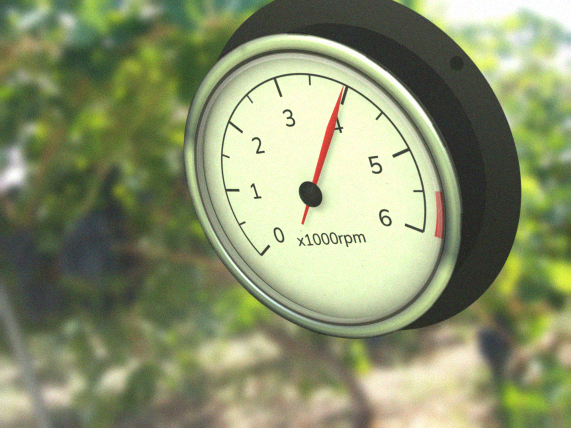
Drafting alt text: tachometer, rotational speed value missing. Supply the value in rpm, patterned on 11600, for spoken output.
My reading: 4000
